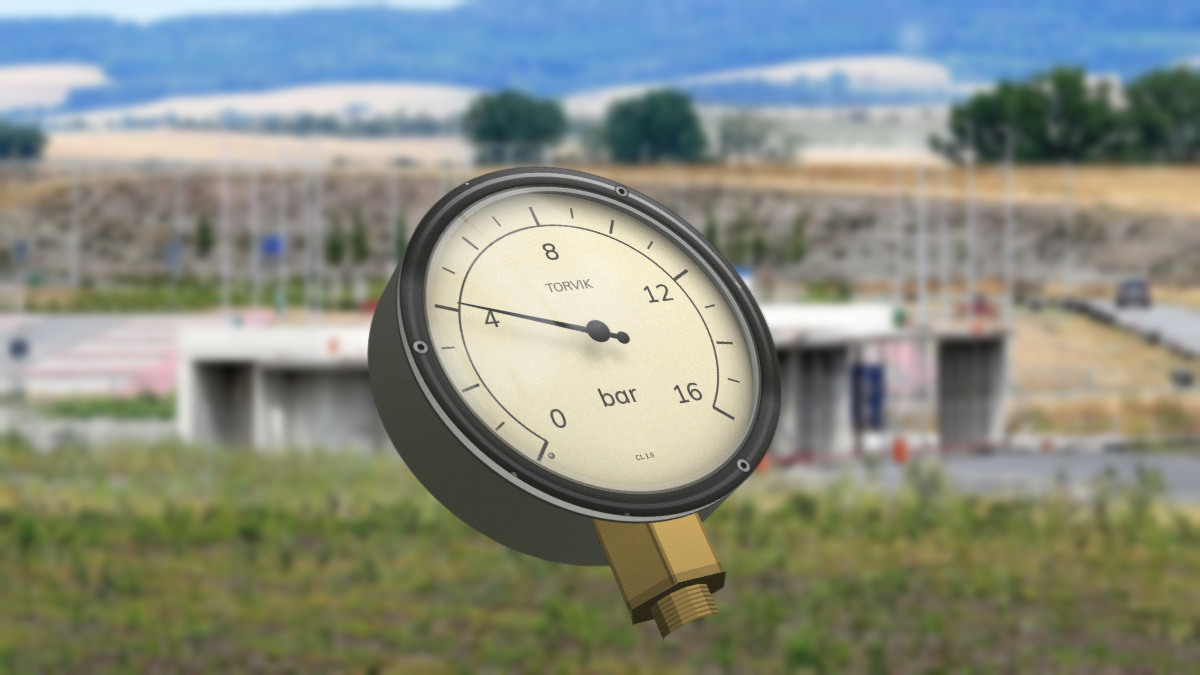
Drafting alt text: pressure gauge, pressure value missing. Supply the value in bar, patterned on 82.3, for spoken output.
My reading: 4
